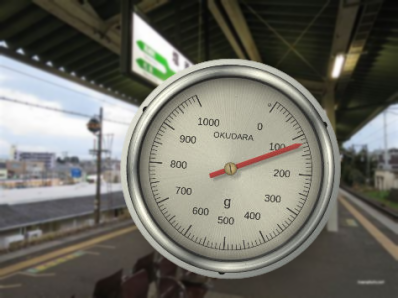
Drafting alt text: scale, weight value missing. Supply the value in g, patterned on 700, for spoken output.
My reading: 120
